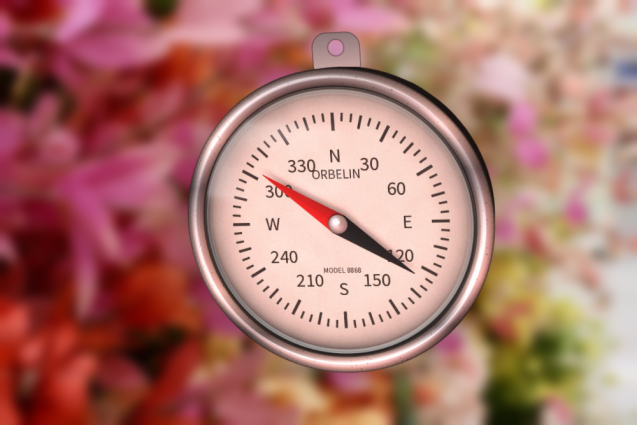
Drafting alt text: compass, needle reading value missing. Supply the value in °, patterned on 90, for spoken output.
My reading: 305
